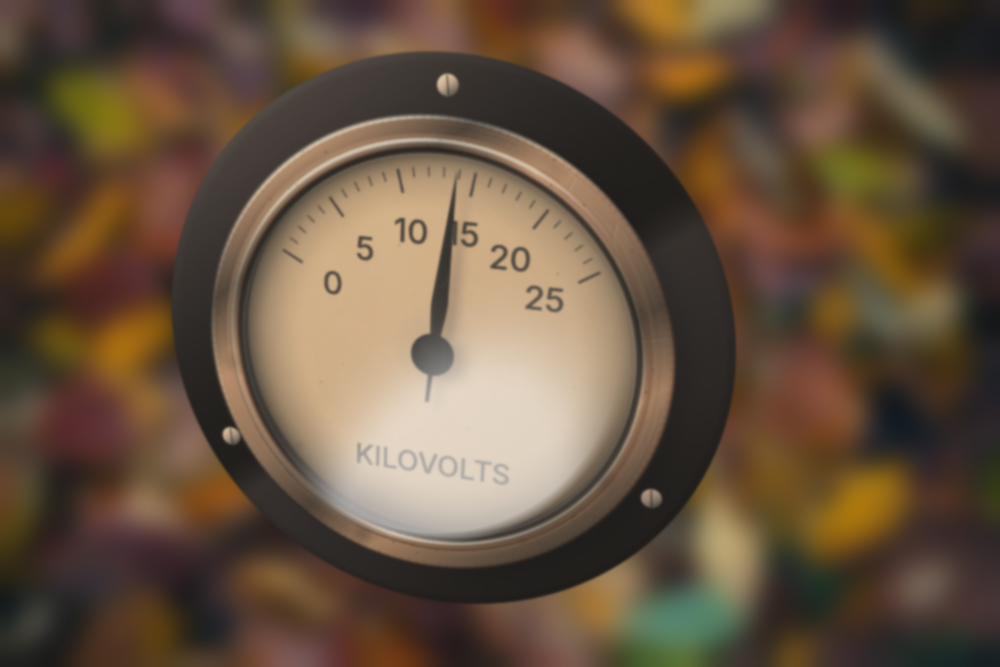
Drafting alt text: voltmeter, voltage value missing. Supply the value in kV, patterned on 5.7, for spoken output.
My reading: 14
